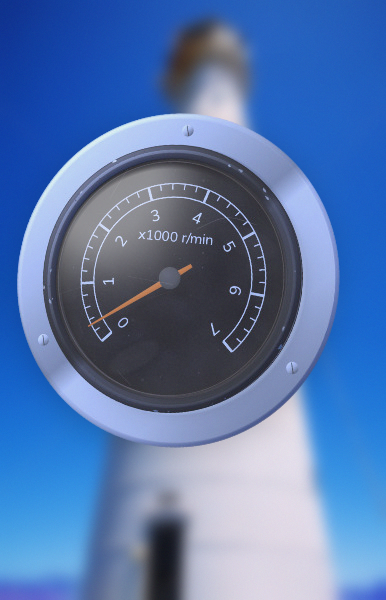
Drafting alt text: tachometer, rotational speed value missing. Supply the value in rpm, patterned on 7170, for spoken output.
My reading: 300
